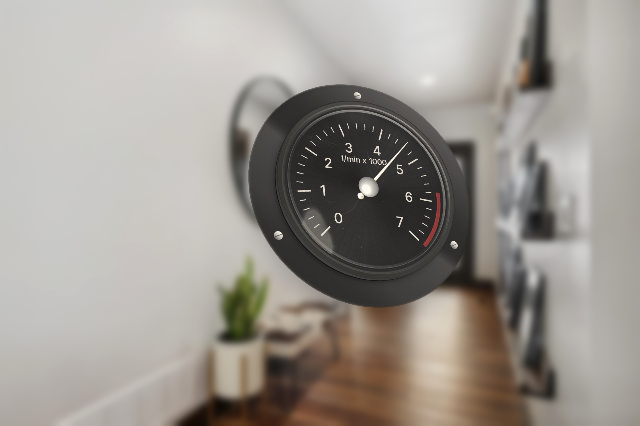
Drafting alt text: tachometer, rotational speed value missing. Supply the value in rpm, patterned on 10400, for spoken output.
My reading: 4600
